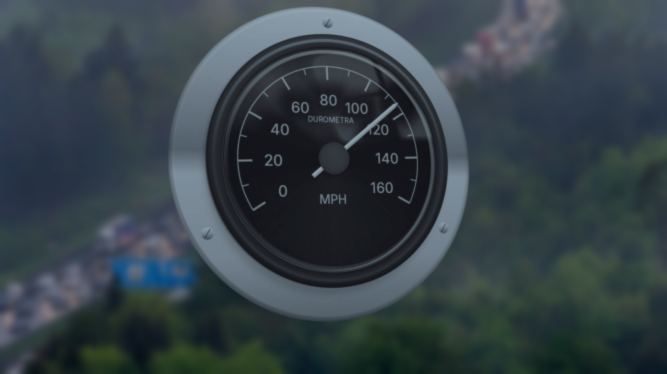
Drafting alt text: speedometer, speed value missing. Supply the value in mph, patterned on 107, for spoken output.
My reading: 115
